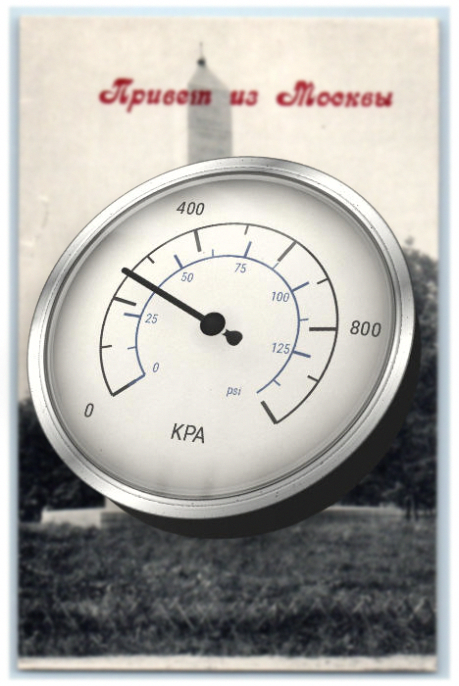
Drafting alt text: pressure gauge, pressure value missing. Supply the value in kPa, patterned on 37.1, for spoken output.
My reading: 250
